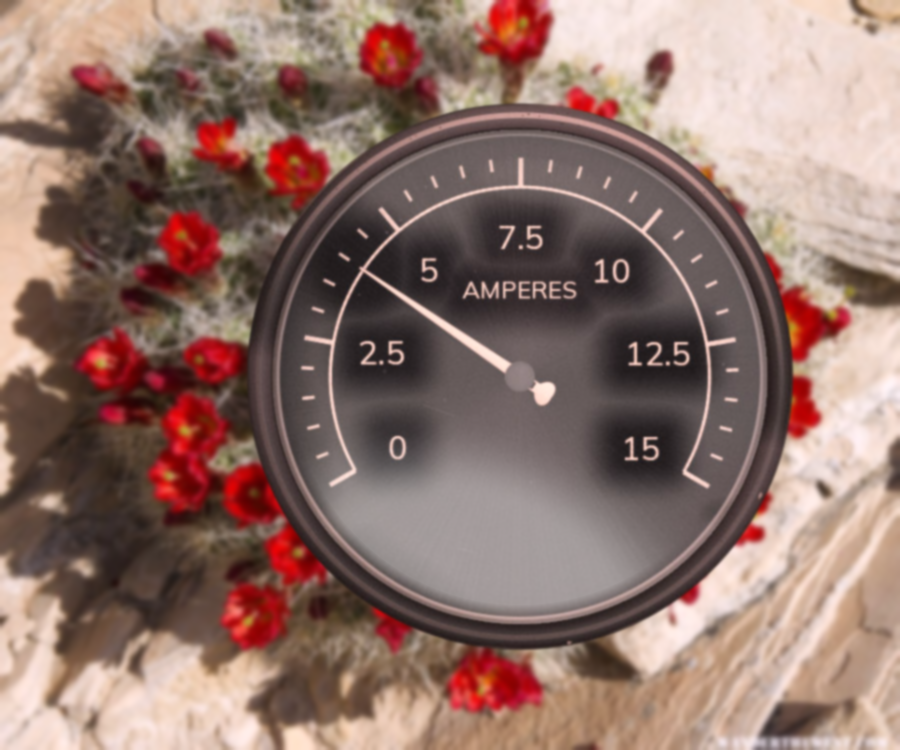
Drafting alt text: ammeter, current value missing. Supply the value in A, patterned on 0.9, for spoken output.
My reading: 4
